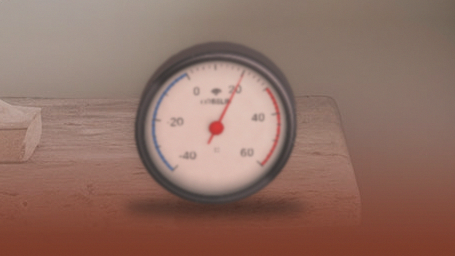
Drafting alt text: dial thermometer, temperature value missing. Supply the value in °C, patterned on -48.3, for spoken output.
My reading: 20
